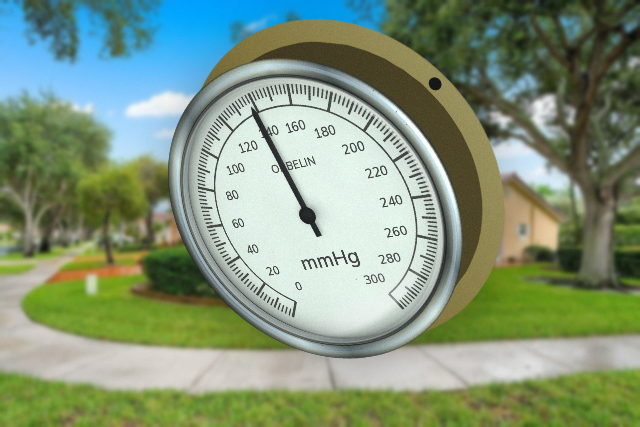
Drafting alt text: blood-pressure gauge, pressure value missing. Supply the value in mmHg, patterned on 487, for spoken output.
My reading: 140
